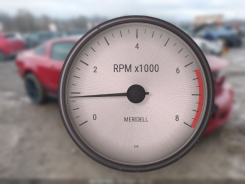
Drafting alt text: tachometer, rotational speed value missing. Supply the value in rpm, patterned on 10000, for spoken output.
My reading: 875
